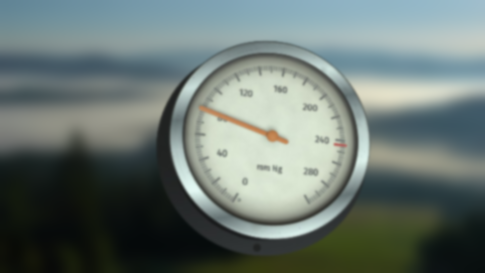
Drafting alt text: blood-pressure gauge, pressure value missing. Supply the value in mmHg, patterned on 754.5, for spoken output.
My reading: 80
